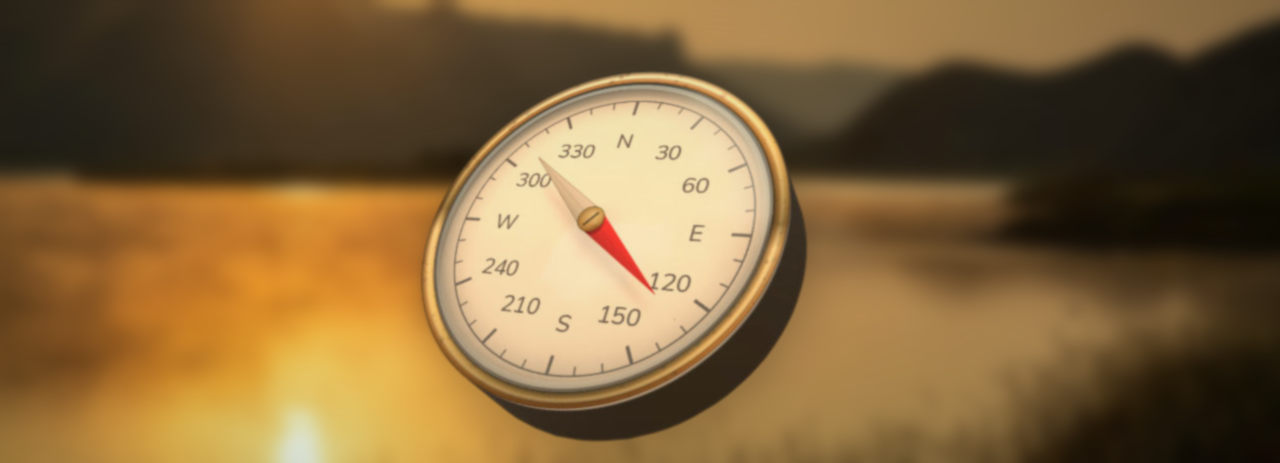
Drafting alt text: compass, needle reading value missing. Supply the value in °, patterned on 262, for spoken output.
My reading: 130
